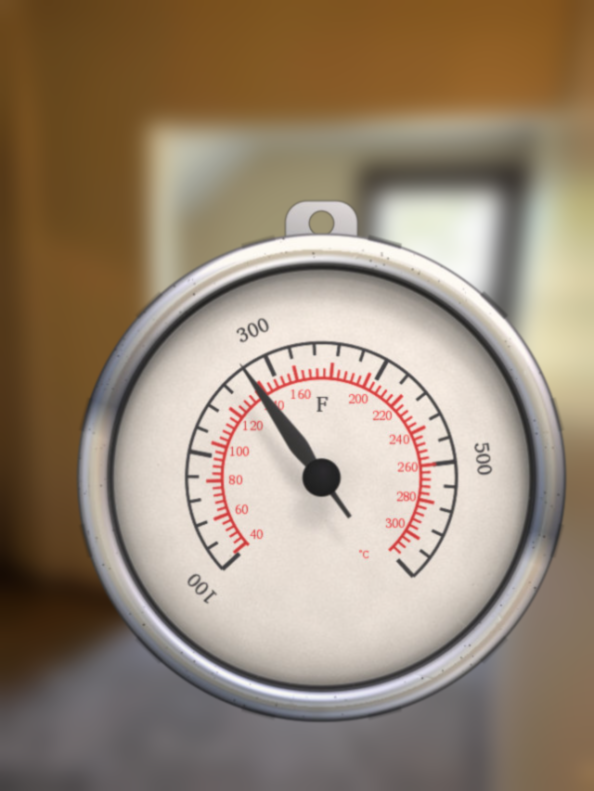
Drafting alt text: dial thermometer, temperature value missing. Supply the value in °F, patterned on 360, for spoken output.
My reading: 280
